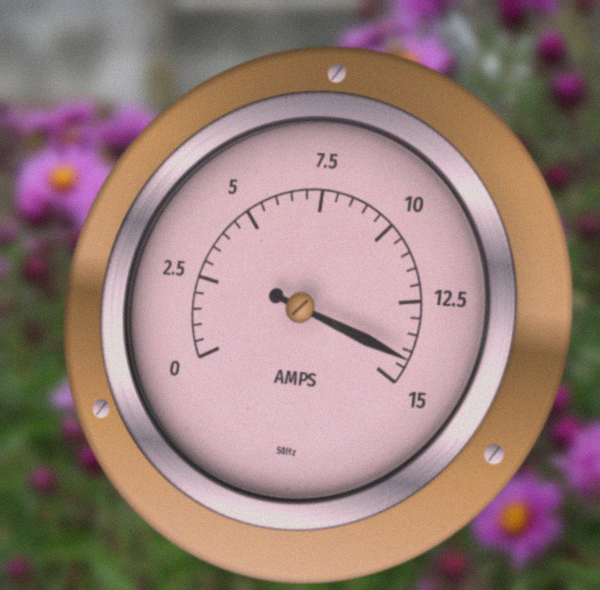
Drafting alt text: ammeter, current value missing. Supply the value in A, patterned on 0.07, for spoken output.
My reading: 14.25
